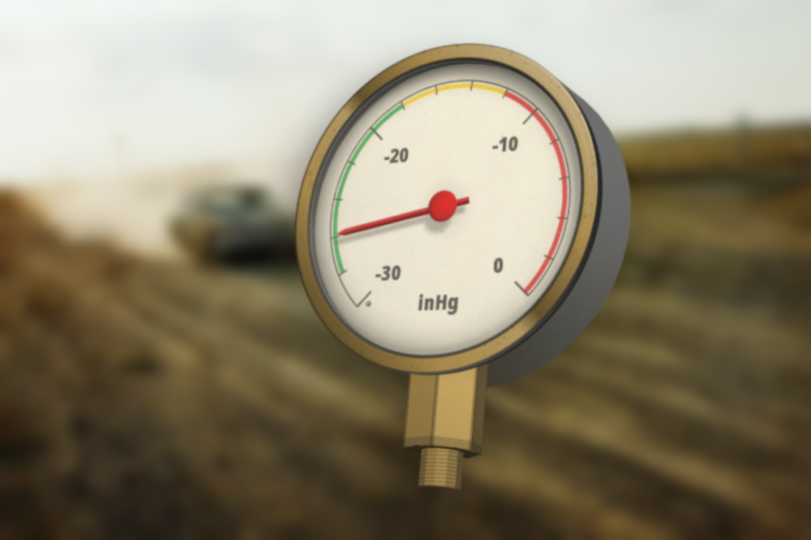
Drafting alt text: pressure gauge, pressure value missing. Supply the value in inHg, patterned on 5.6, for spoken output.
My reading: -26
